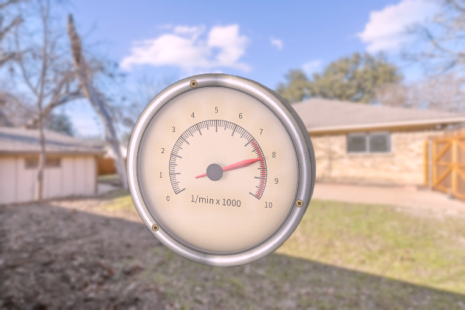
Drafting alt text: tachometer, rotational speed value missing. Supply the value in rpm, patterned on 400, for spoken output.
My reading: 8000
